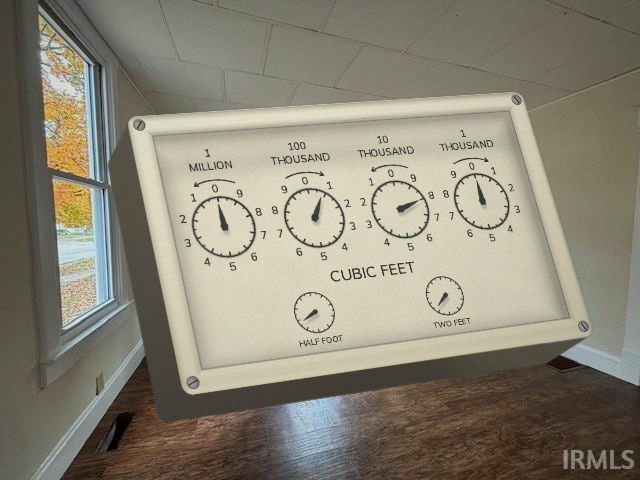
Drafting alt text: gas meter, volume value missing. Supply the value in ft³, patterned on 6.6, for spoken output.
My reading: 8000
